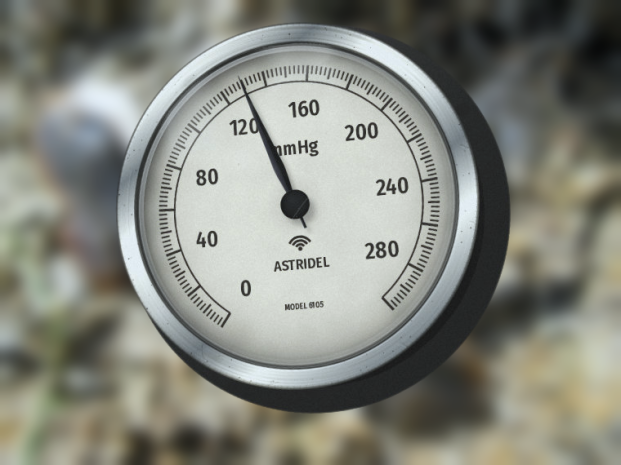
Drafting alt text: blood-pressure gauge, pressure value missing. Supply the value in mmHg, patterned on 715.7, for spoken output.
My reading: 130
